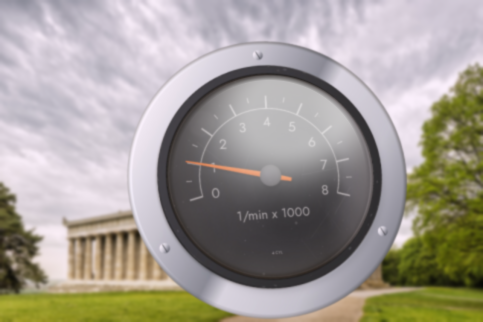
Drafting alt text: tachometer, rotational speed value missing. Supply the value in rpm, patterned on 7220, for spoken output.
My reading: 1000
